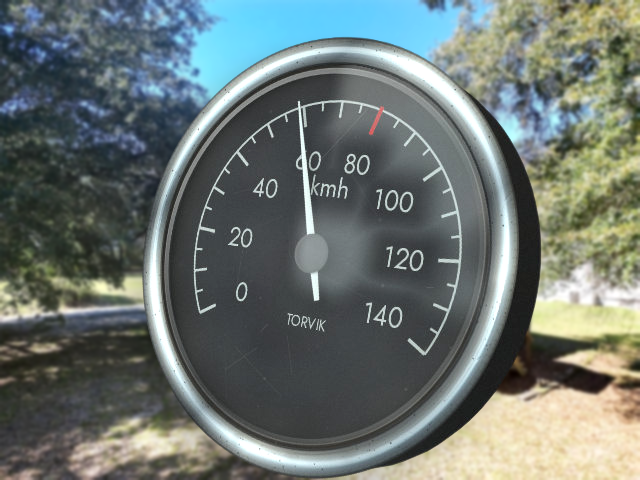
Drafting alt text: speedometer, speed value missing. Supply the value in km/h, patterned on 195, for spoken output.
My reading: 60
